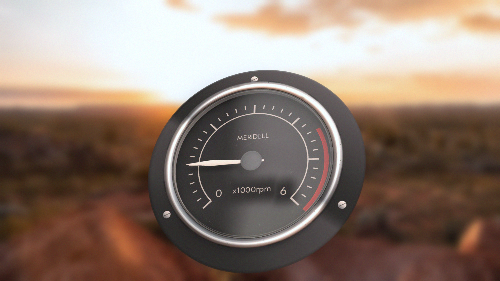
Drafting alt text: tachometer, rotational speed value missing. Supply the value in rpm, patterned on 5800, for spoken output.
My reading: 1000
